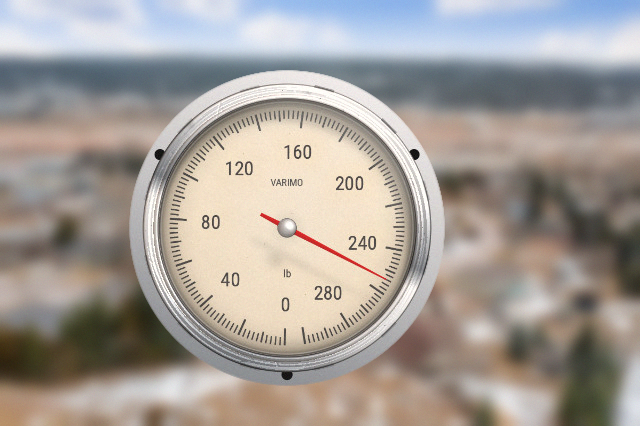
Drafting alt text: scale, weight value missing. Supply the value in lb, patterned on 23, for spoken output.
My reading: 254
